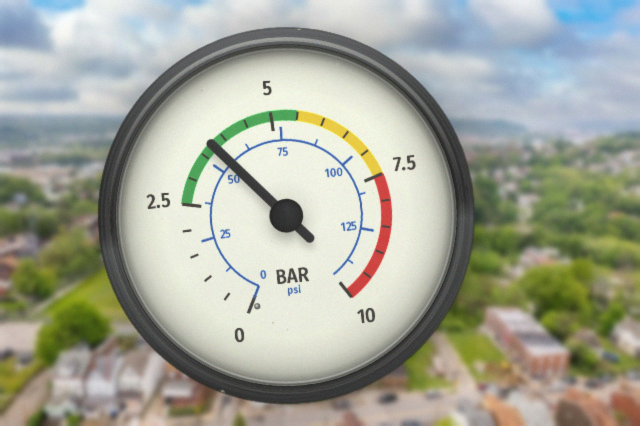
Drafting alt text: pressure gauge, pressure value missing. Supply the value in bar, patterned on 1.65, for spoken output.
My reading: 3.75
